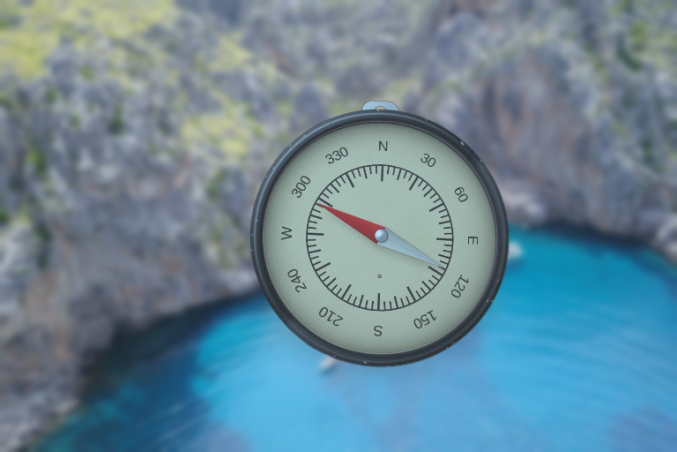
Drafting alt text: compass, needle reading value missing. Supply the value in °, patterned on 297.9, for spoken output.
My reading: 295
